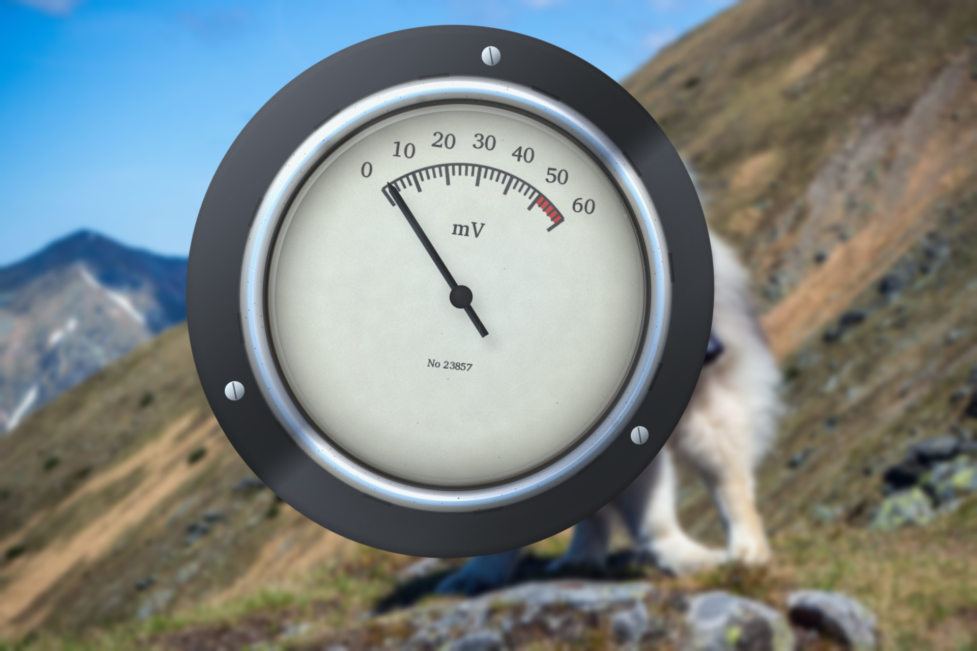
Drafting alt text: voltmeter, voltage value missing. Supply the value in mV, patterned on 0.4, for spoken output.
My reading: 2
